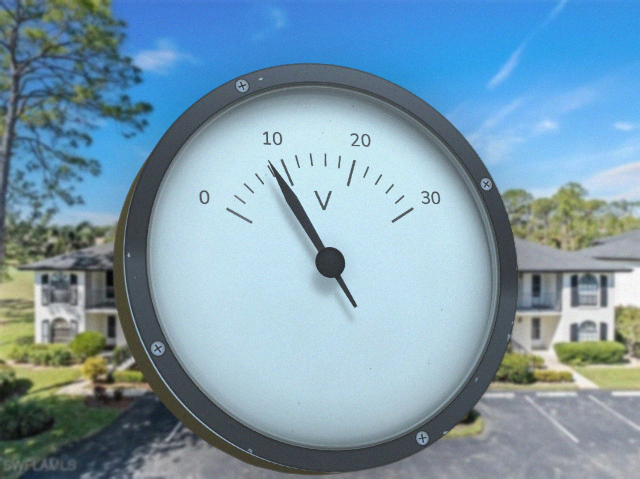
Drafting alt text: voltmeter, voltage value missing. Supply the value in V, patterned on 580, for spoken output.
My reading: 8
